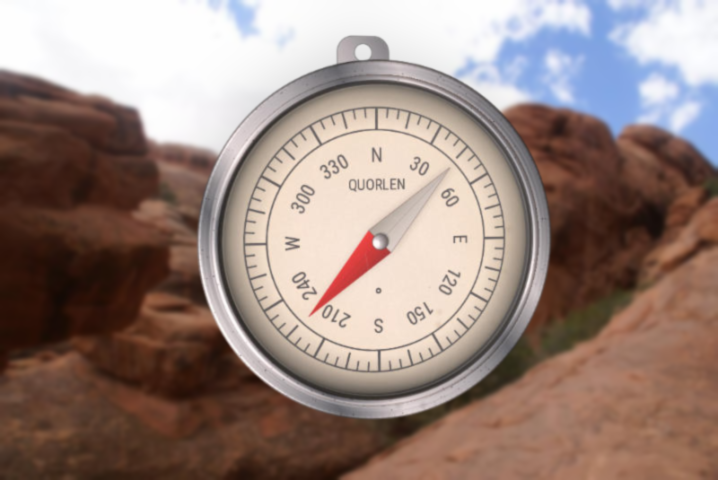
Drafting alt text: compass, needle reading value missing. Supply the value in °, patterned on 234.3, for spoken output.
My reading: 225
